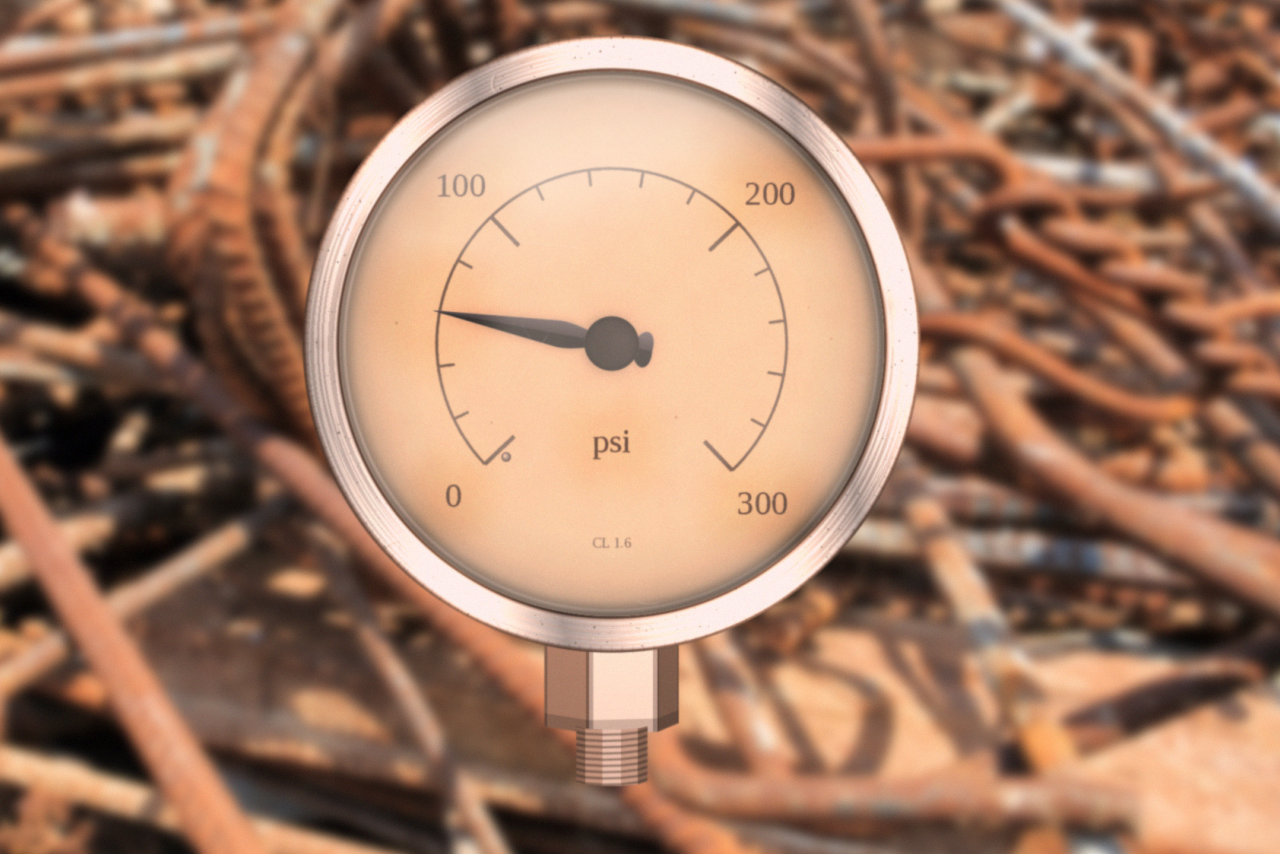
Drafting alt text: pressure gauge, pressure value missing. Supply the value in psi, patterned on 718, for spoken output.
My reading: 60
